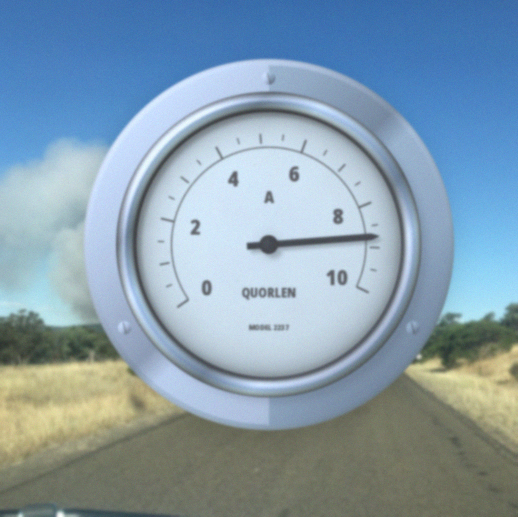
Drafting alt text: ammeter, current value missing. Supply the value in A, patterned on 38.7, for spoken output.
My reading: 8.75
